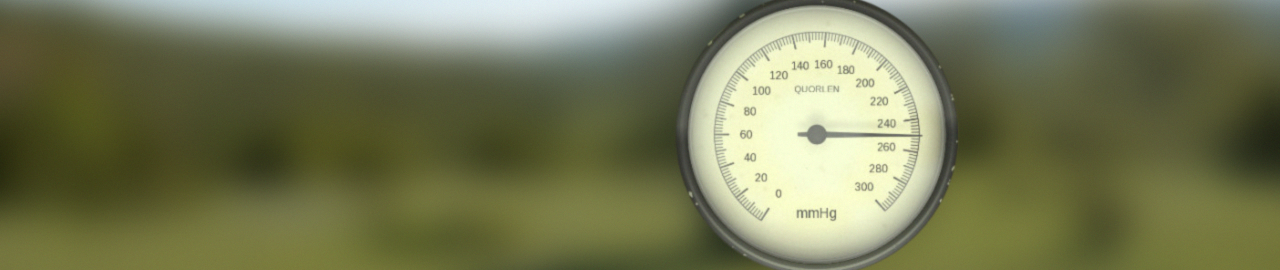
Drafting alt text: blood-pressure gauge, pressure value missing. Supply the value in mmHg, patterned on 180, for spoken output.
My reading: 250
